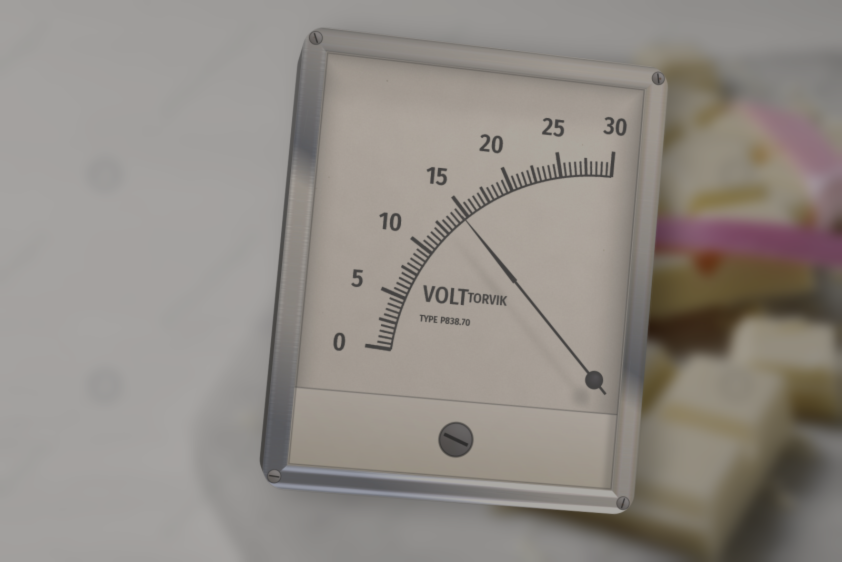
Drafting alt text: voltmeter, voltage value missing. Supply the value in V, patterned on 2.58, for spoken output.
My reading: 14.5
